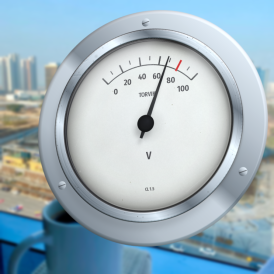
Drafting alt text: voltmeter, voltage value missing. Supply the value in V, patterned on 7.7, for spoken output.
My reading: 70
